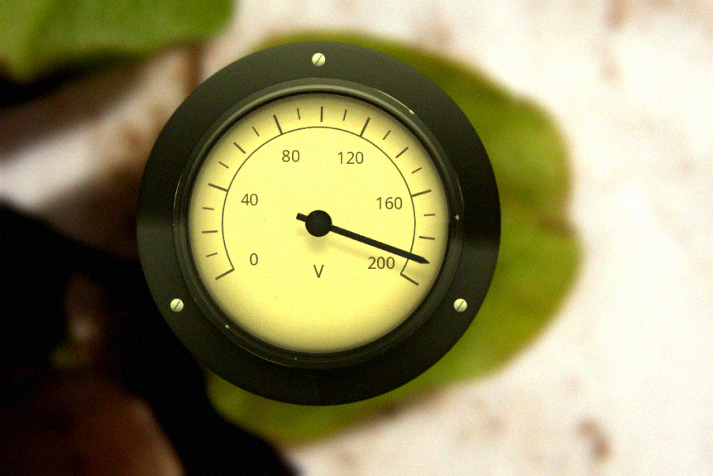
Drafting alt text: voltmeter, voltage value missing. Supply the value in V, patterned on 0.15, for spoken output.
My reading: 190
